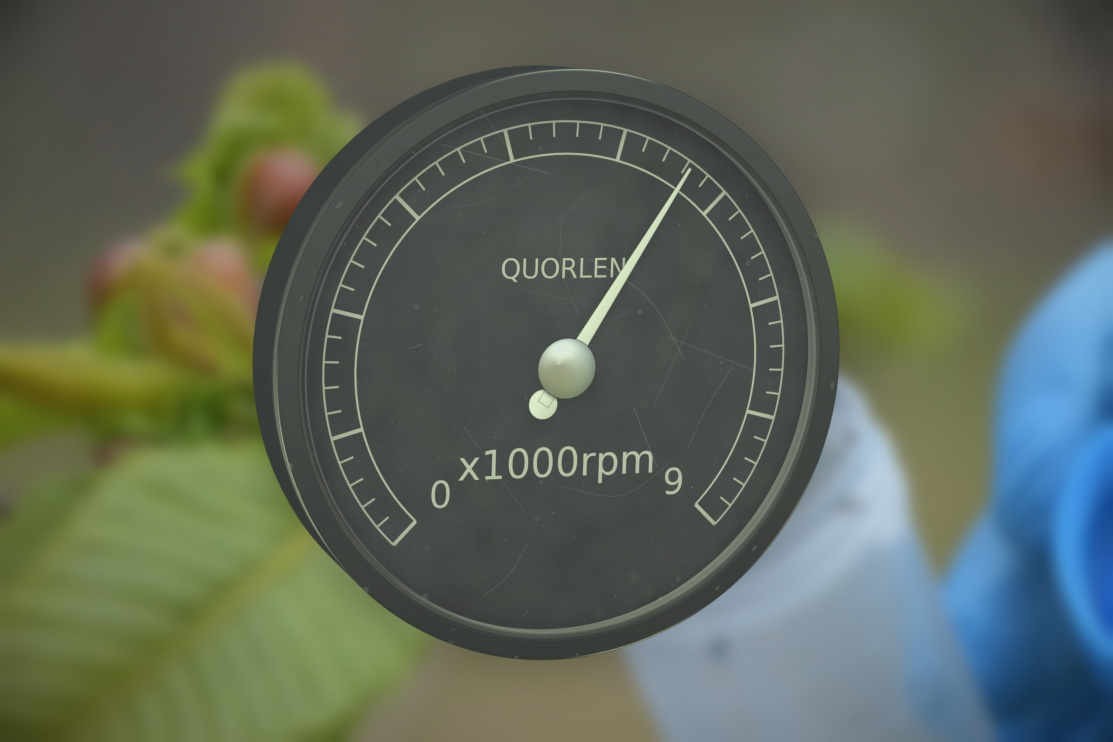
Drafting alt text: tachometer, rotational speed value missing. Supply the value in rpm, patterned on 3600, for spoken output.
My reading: 5600
